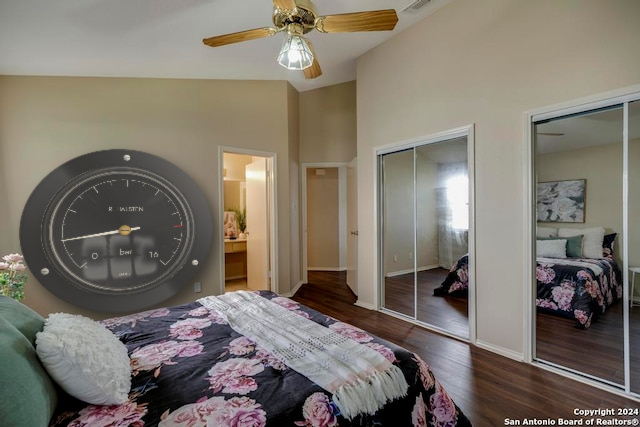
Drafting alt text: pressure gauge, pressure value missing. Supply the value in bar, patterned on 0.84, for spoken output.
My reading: 2
